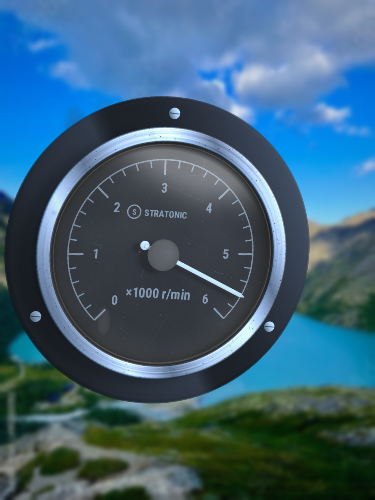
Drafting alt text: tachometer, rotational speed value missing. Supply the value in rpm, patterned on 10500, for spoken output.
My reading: 5600
